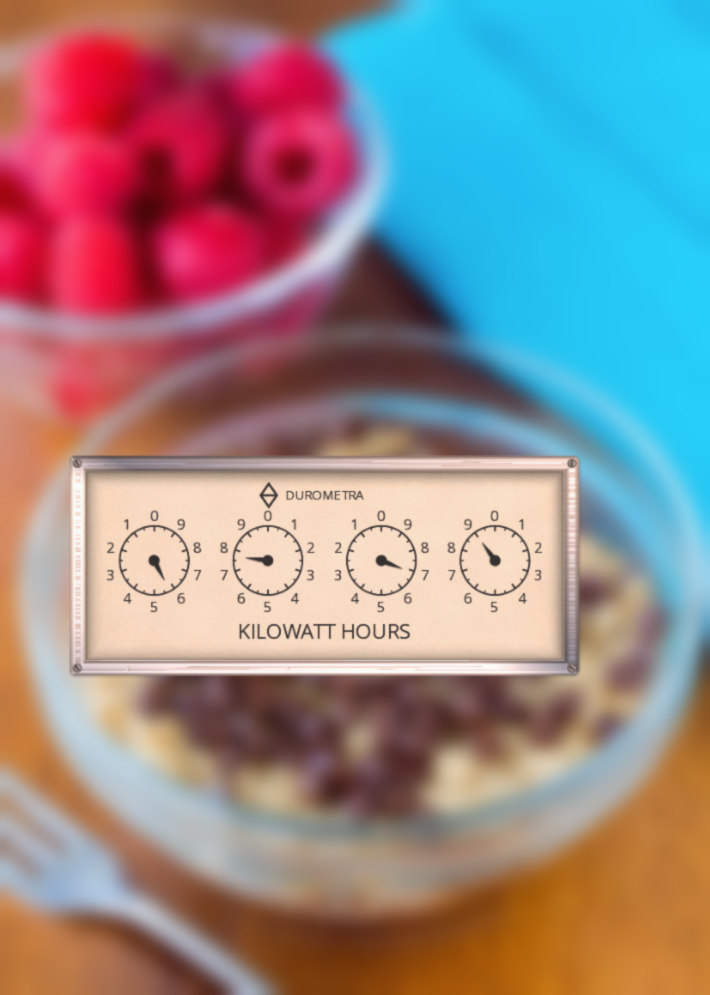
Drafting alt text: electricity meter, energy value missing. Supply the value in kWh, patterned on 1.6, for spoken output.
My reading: 5769
